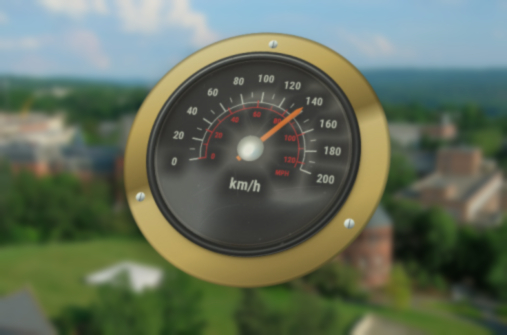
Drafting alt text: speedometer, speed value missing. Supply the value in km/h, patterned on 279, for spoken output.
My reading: 140
